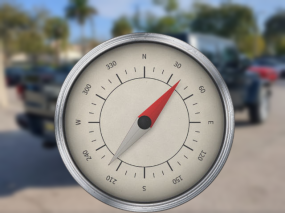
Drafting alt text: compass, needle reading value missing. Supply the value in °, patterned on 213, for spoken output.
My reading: 40
